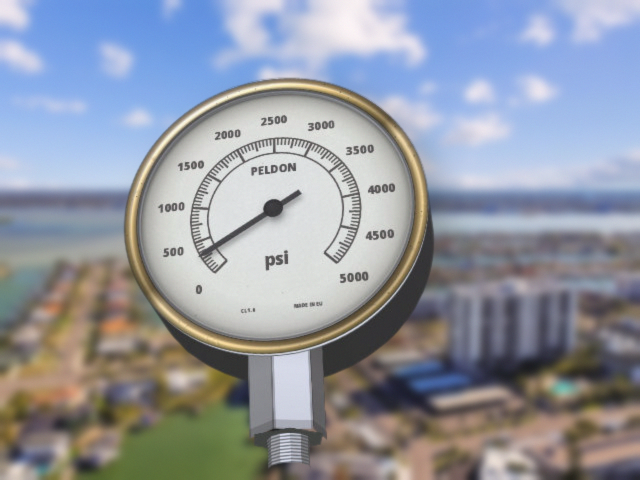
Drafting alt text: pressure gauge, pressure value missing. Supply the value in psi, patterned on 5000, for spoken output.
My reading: 250
